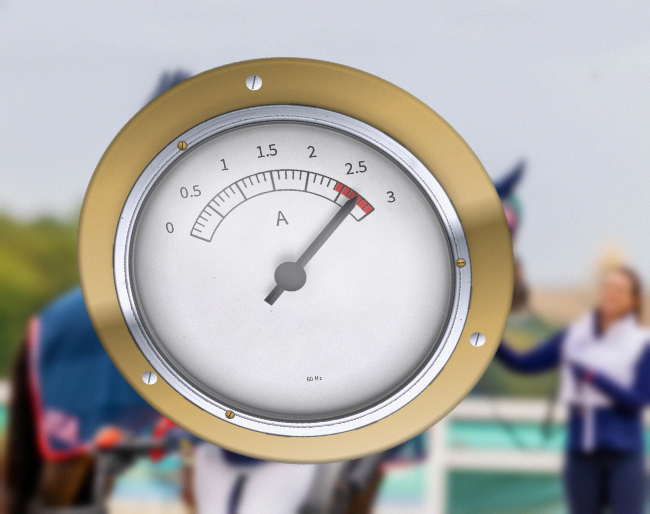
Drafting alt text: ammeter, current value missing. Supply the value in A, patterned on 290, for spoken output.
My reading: 2.7
